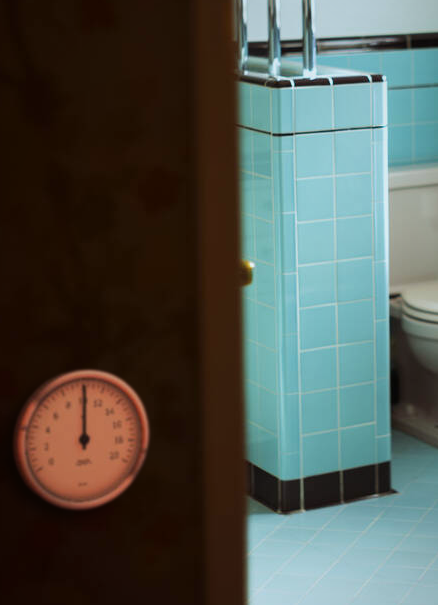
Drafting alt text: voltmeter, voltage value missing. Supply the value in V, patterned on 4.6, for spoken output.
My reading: 10
